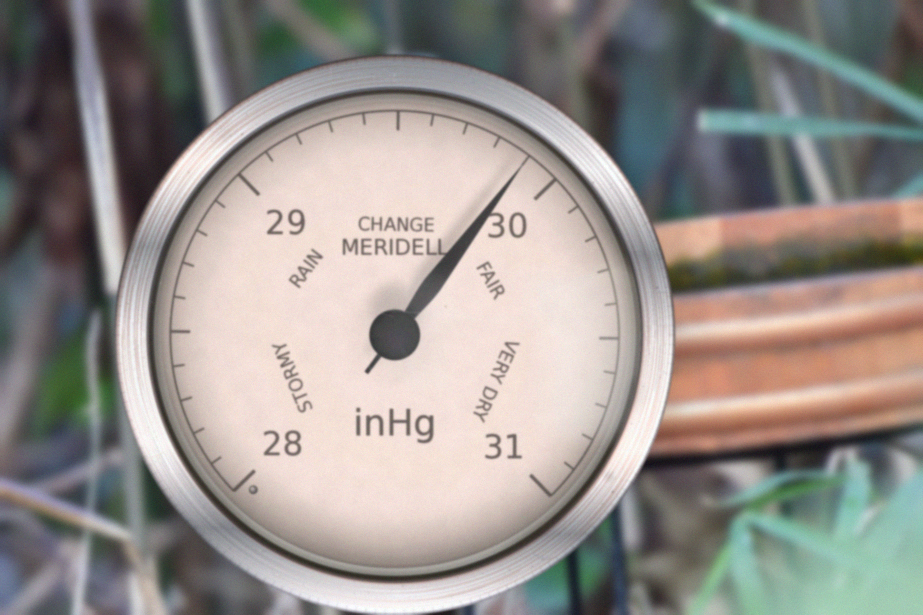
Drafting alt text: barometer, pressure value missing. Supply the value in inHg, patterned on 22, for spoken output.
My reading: 29.9
